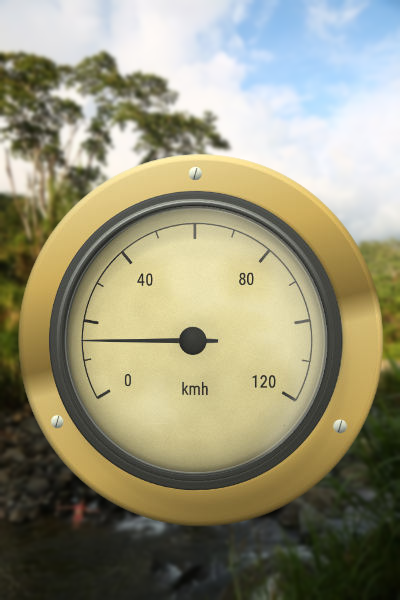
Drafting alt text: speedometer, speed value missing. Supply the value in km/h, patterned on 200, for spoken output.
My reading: 15
